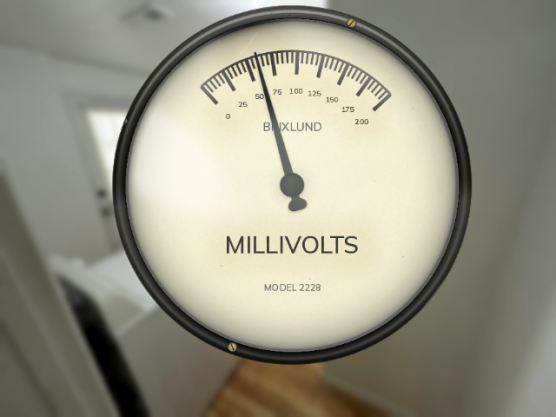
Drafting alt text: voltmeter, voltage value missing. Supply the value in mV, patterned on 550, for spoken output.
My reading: 60
